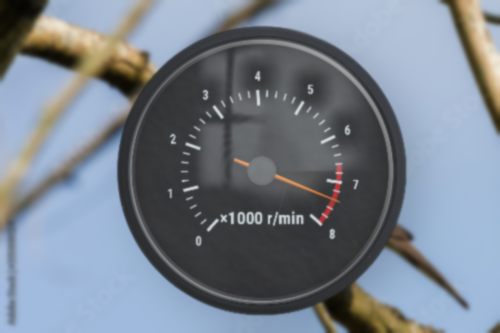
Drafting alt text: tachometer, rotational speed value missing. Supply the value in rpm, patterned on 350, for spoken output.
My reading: 7400
